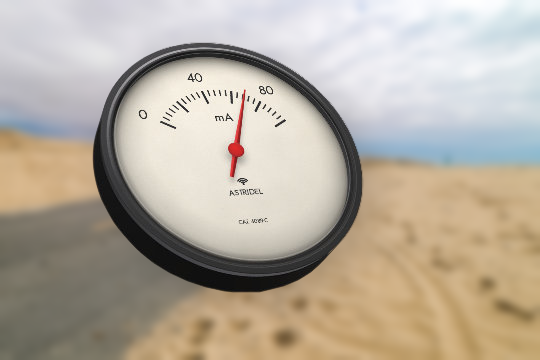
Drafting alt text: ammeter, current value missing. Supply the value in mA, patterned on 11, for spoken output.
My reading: 68
